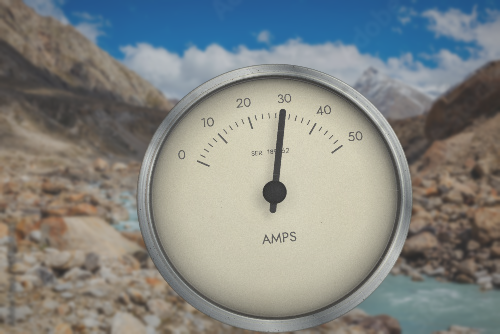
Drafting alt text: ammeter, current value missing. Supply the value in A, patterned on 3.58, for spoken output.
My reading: 30
